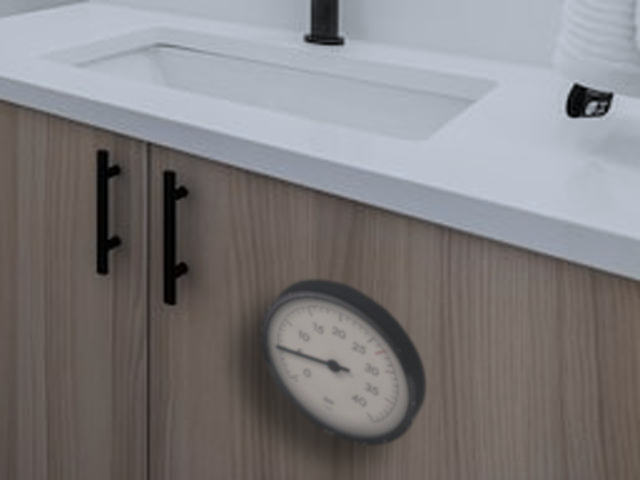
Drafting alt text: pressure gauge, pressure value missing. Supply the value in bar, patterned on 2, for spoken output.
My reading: 5
